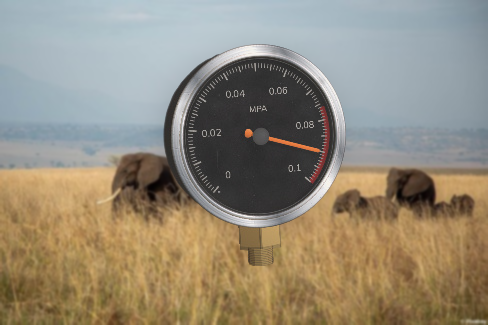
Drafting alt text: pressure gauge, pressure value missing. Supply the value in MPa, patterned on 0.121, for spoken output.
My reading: 0.09
